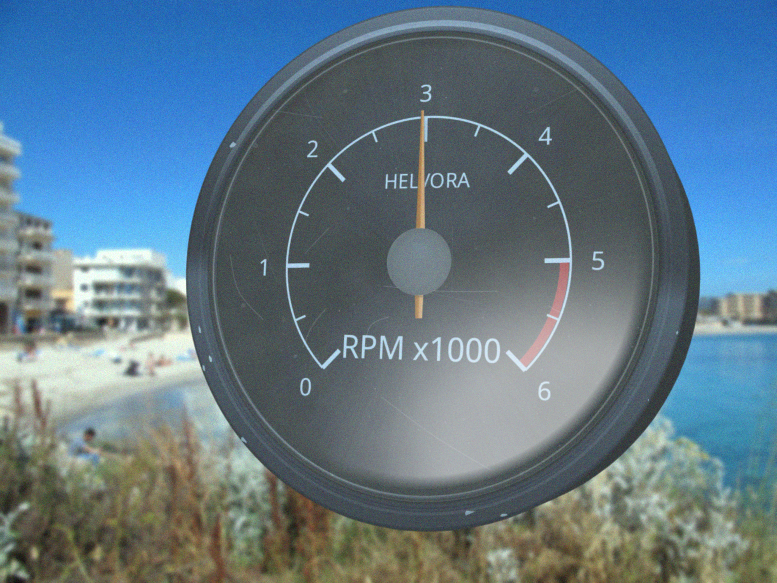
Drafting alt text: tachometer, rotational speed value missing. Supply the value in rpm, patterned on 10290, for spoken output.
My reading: 3000
